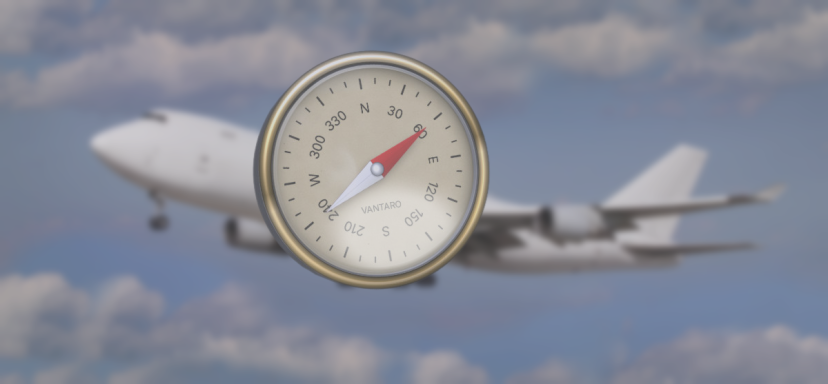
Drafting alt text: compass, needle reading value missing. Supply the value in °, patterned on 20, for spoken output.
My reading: 60
